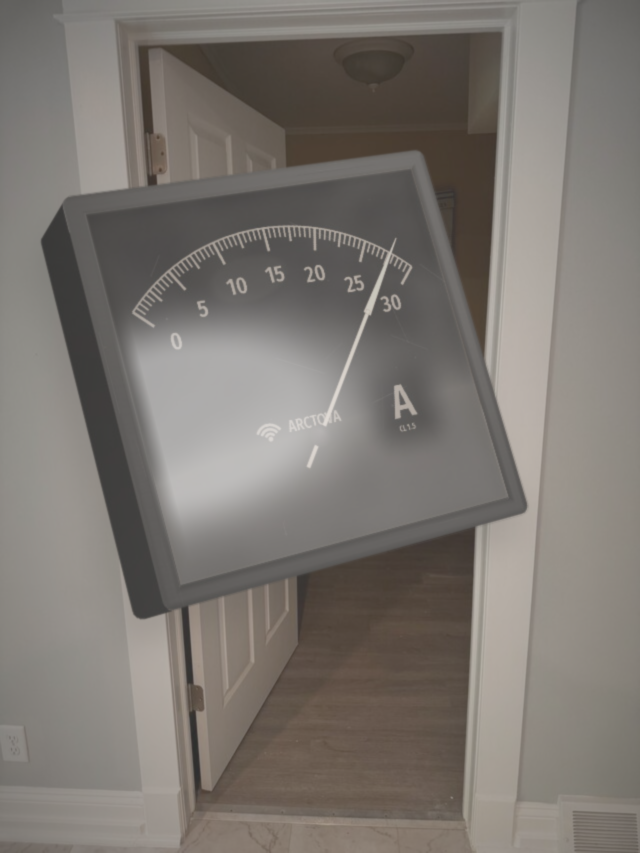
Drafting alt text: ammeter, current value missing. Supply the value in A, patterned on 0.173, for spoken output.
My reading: 27.5
